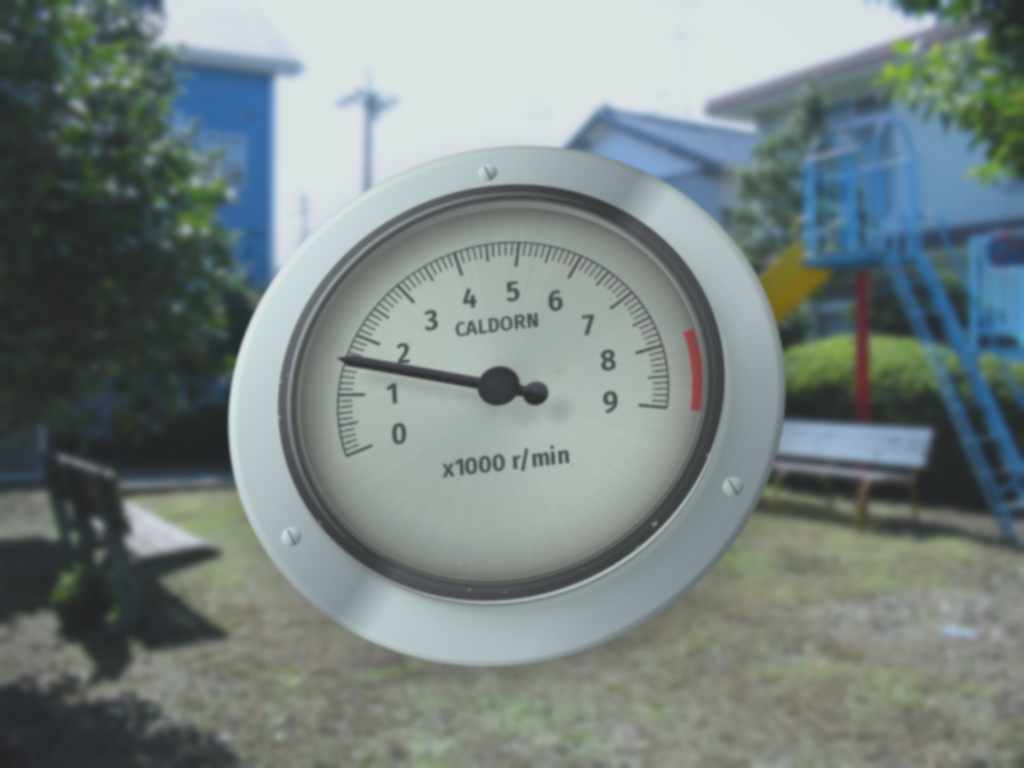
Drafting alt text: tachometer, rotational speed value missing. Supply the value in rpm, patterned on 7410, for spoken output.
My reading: 1500
